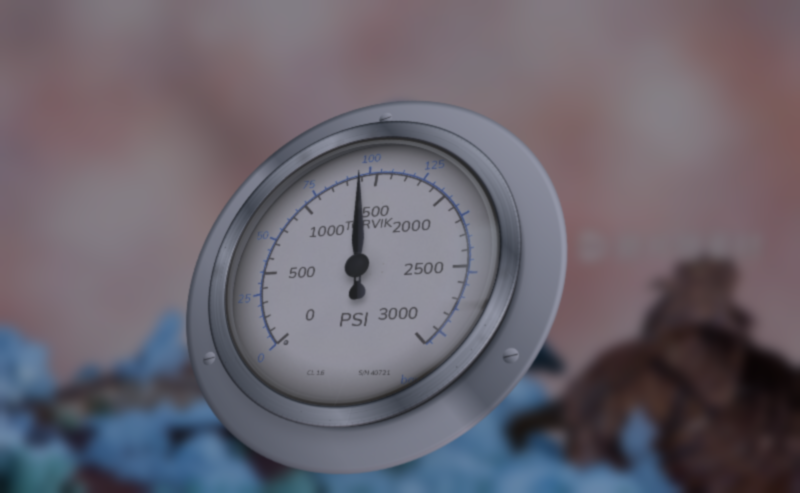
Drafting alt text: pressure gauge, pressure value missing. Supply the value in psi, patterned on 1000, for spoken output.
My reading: 1400
